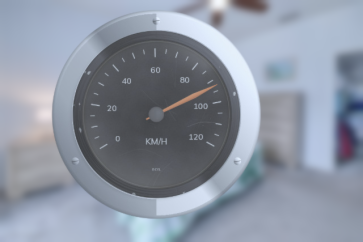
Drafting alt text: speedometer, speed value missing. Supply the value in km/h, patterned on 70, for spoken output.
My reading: 92.5
